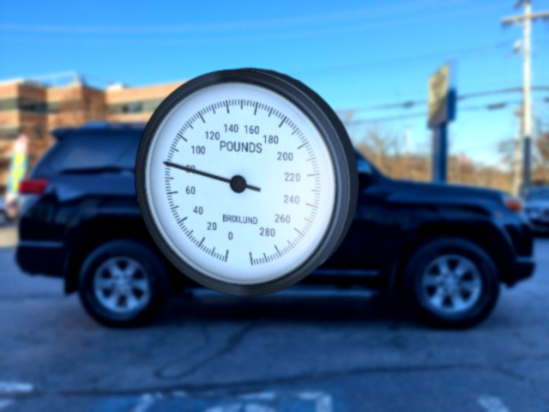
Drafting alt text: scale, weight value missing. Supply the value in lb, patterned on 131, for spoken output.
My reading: 80
